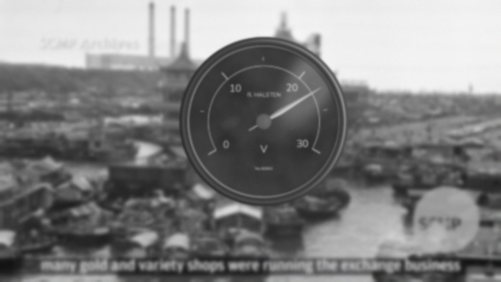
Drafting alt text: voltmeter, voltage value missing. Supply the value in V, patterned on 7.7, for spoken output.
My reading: 22.5
